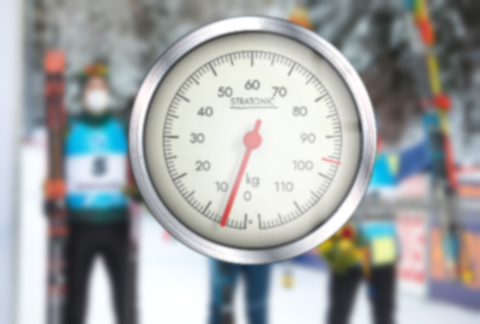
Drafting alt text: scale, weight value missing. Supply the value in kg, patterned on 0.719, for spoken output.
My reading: 5
